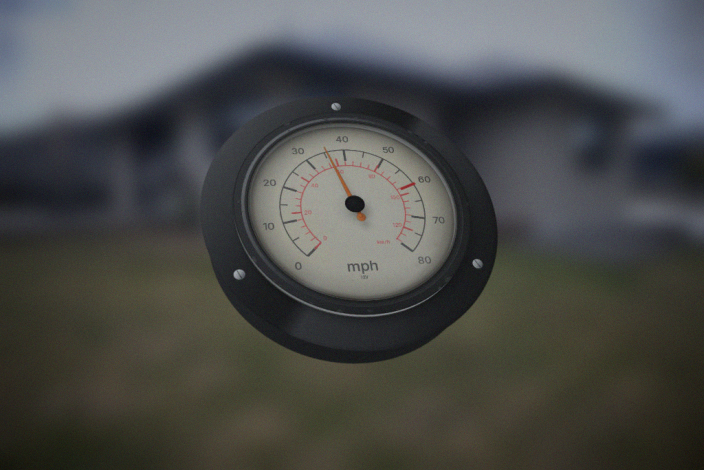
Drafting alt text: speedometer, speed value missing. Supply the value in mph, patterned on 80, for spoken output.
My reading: 35
